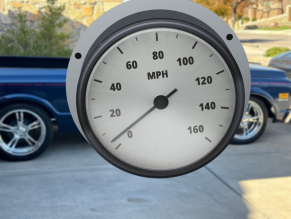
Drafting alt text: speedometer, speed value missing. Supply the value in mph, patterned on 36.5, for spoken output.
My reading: 5
